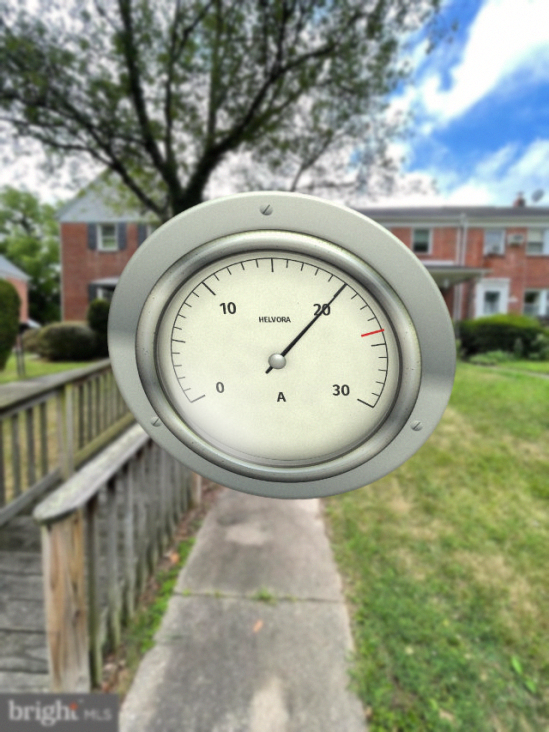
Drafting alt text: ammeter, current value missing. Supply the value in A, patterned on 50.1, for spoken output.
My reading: 20
